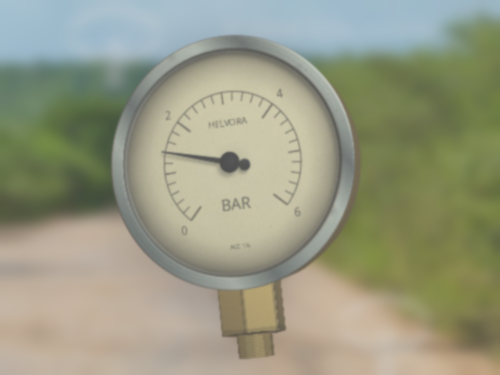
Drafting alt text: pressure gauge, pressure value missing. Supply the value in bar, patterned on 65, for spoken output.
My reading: 1.4
